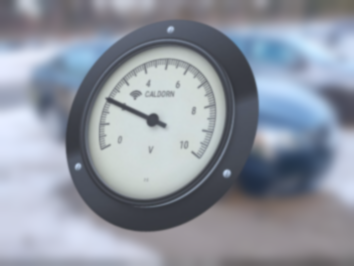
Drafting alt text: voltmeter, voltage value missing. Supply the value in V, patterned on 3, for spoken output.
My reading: 2
